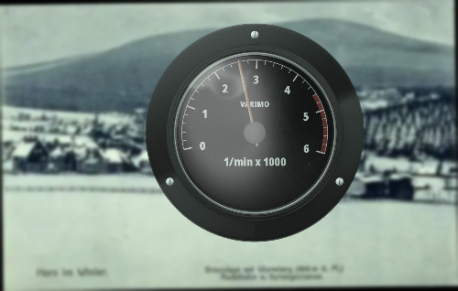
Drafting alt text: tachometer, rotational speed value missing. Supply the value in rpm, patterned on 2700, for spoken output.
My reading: 2600
